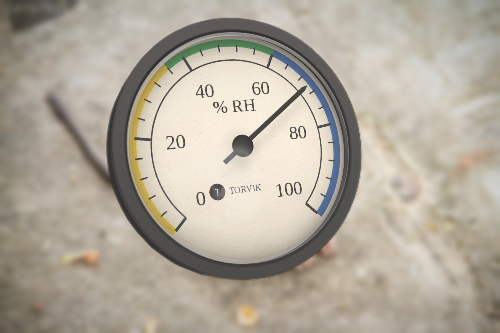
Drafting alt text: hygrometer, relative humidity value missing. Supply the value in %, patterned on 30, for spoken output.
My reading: 70
